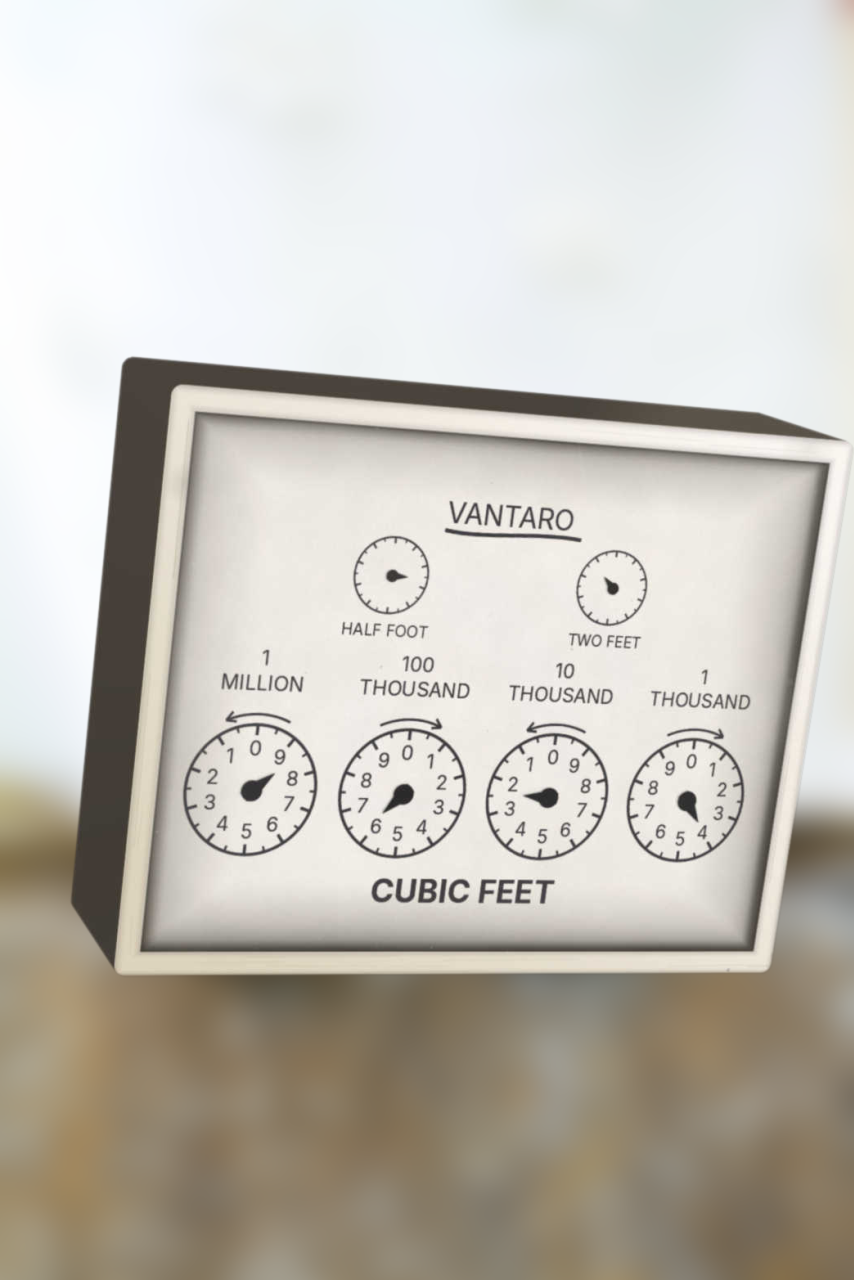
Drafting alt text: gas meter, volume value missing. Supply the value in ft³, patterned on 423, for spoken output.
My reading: 862400
